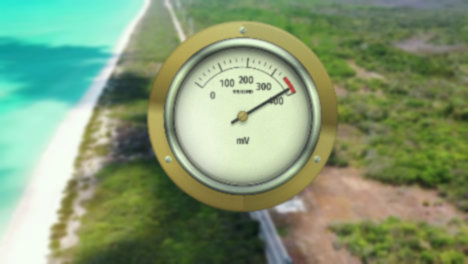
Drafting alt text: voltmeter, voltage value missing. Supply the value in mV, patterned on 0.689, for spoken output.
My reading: 380
